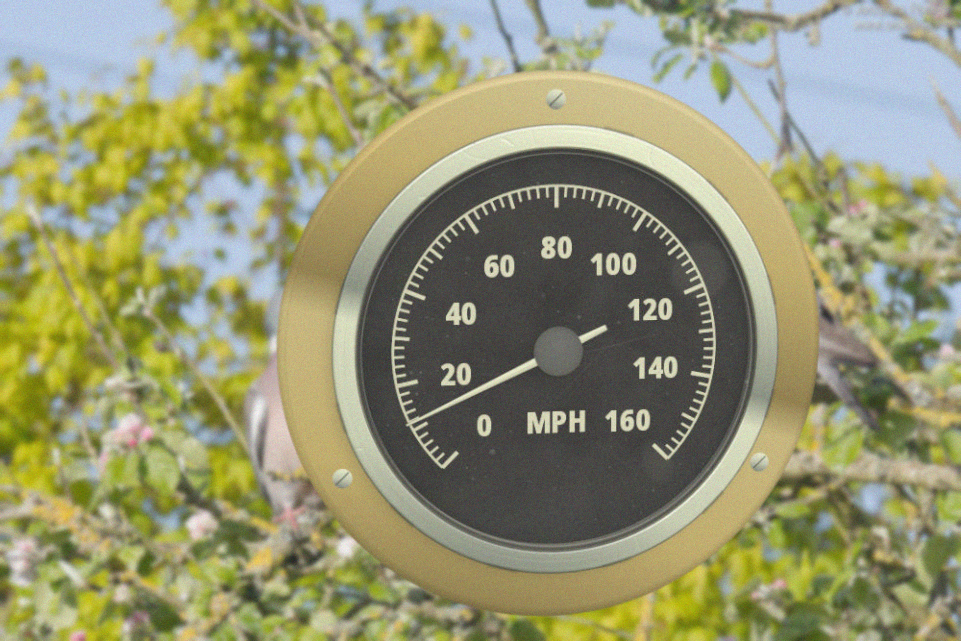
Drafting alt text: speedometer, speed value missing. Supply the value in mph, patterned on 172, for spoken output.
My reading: 12
